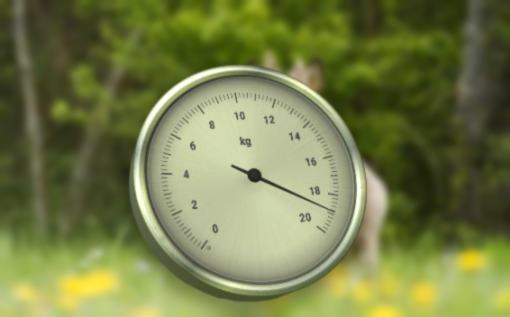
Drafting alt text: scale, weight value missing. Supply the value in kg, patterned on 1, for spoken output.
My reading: 19
